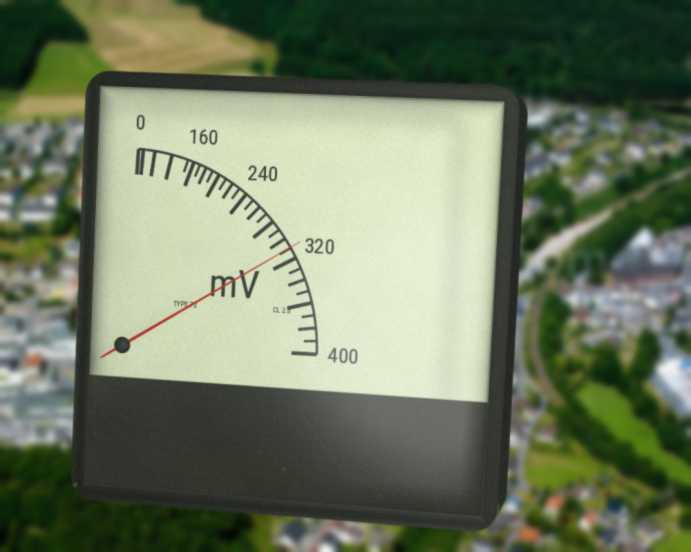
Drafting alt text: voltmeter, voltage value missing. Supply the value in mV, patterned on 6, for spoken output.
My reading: 310
